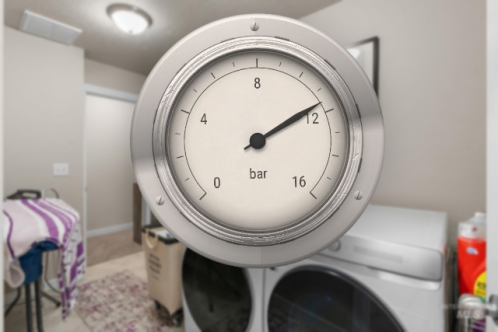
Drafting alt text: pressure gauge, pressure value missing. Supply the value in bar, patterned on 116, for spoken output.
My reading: 11.5
